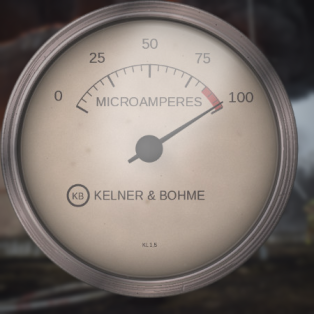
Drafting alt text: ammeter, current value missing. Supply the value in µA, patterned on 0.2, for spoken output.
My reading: 97.5
